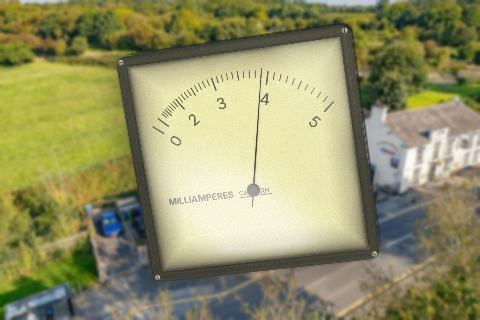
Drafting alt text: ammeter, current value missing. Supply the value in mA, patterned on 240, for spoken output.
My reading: 3.9
